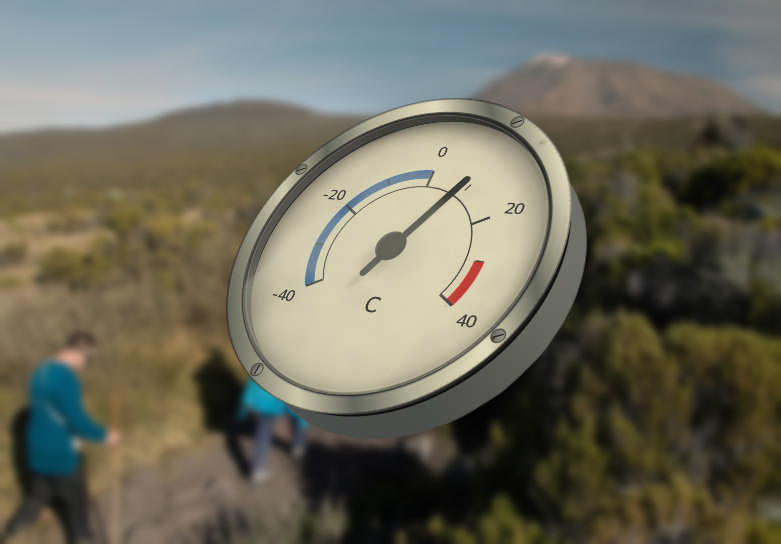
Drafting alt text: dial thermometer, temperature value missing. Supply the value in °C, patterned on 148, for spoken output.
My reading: 10
